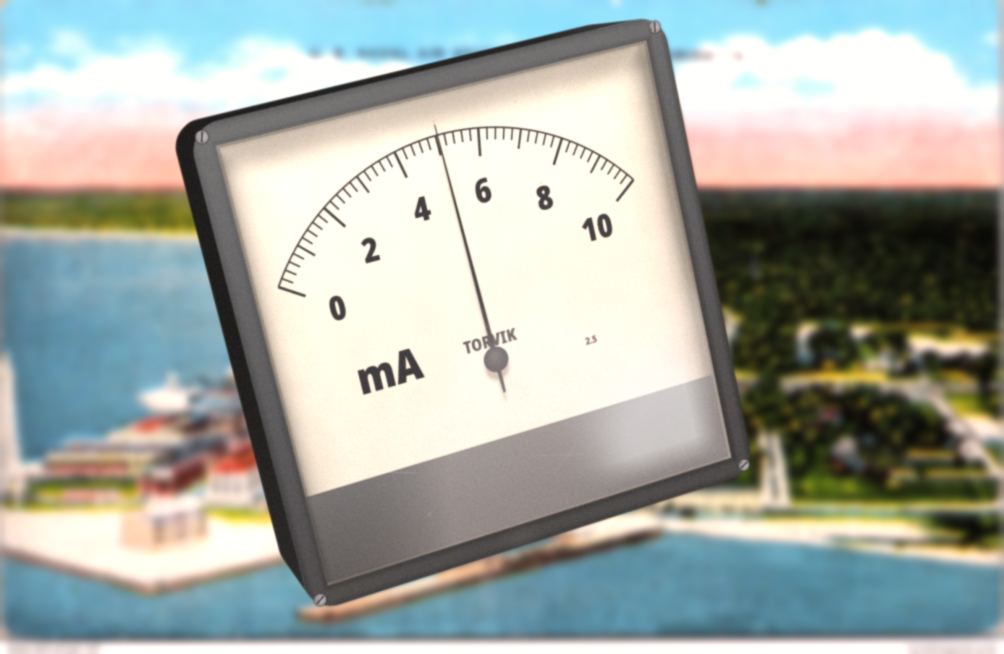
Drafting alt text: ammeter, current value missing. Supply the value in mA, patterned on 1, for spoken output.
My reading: 5
